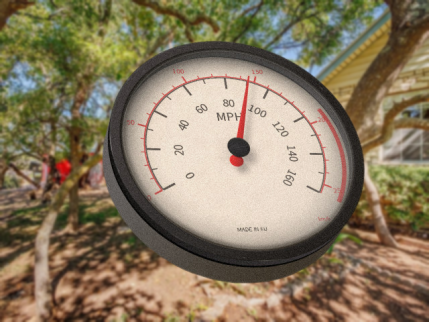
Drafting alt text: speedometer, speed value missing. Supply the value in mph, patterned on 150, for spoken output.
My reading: 90
